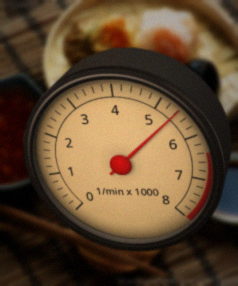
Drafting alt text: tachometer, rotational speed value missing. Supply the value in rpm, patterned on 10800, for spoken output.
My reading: 5400
